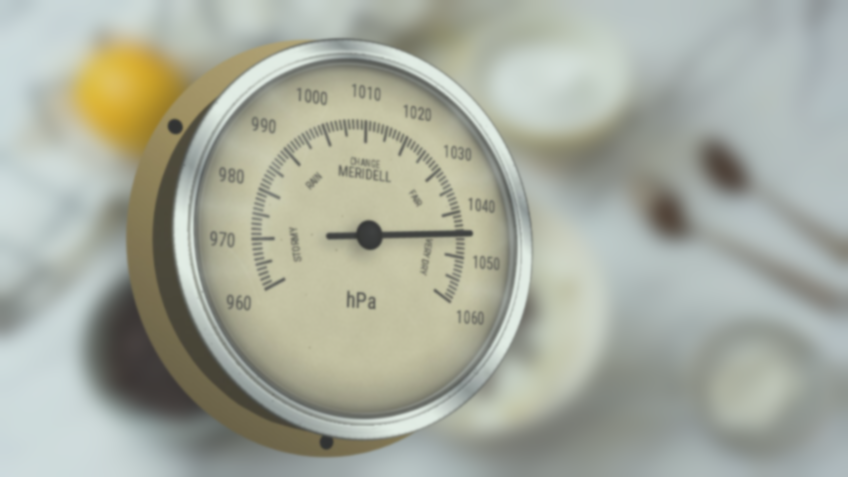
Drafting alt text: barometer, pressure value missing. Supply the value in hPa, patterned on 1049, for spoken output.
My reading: 1045
